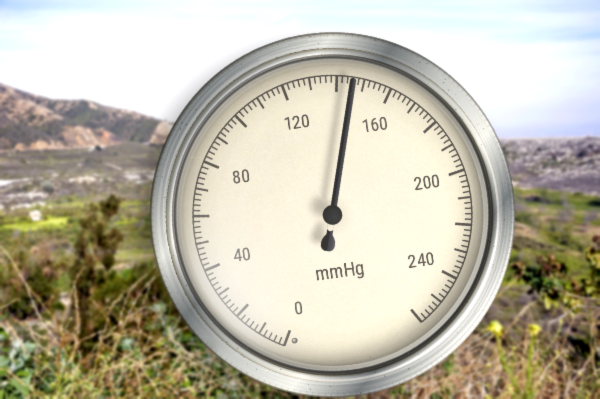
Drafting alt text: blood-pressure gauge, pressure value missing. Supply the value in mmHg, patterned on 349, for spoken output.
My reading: 146
